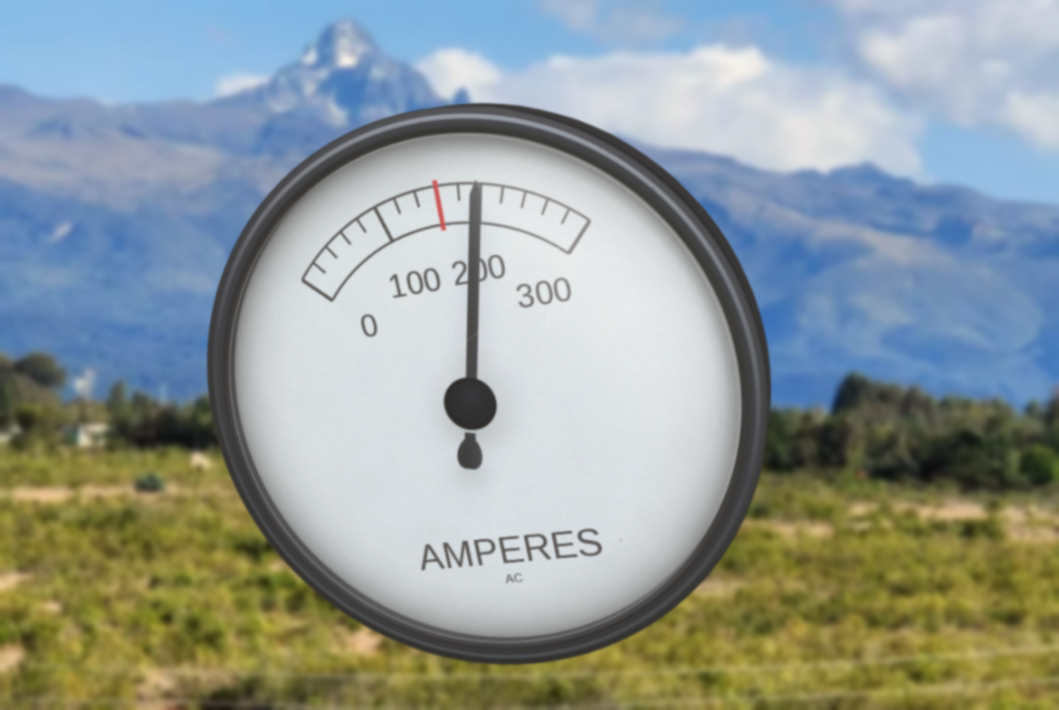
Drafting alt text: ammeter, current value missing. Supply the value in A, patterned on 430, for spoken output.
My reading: 200
